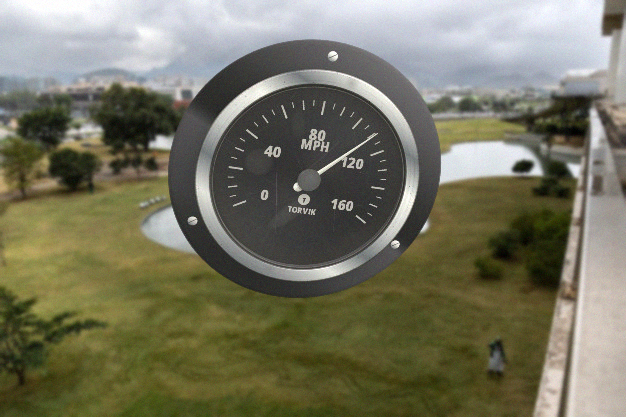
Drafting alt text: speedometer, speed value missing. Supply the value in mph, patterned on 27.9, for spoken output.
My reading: 110
